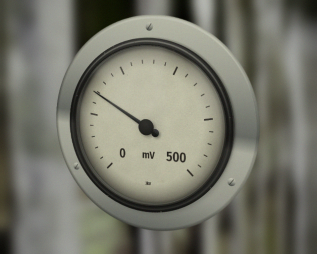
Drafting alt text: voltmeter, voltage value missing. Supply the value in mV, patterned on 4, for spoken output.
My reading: 140
